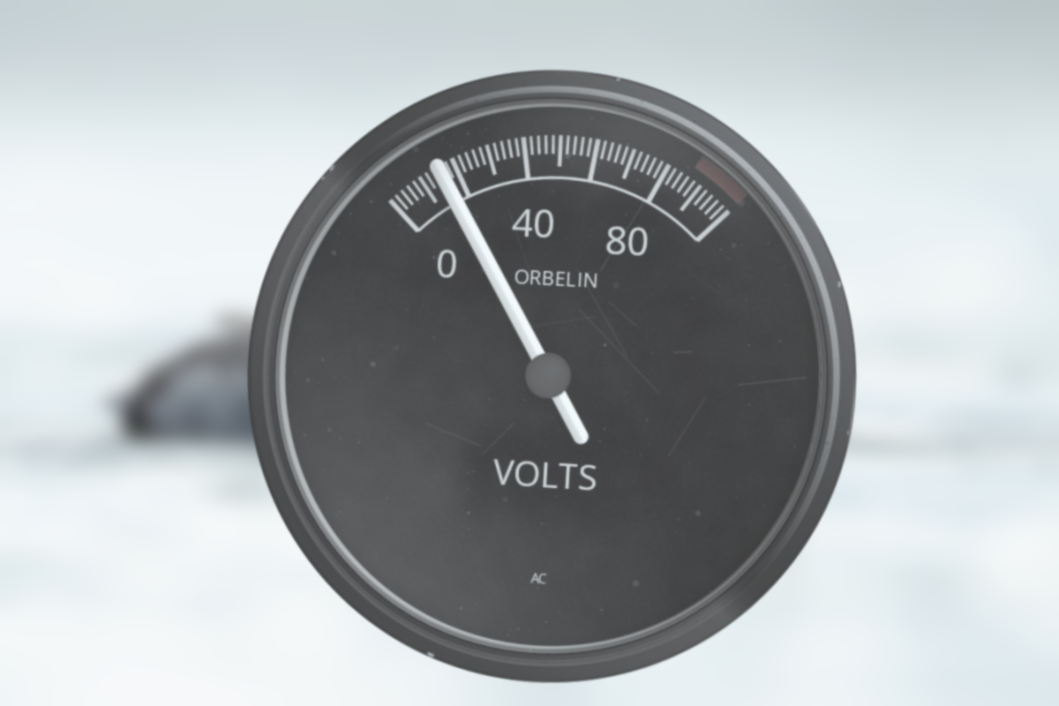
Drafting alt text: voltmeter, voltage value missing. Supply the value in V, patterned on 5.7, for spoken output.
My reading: 16
